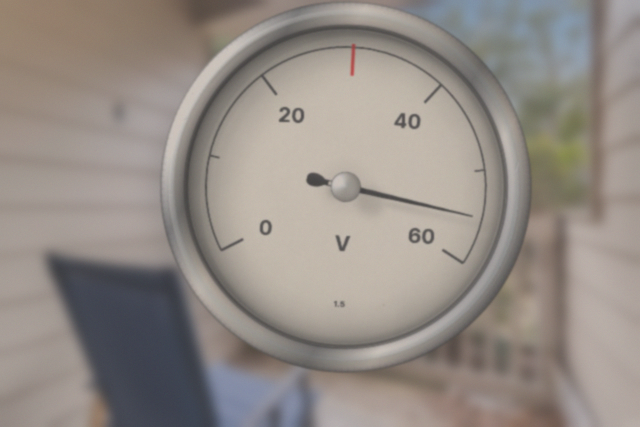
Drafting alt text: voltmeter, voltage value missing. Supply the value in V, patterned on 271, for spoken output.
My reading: 55
